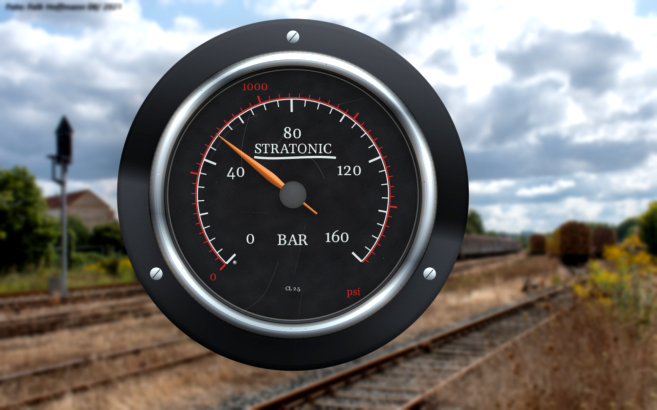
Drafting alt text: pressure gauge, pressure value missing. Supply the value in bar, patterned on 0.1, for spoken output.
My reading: 50
